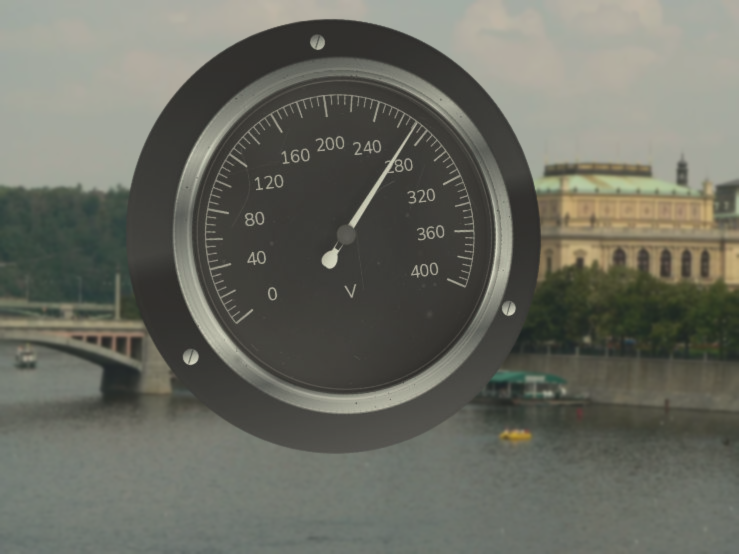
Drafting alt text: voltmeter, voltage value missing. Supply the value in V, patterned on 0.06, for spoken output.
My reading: 270
